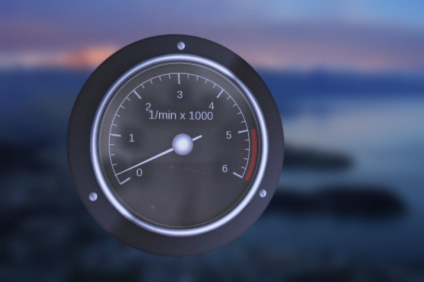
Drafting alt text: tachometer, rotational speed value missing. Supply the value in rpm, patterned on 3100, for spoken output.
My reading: 200
